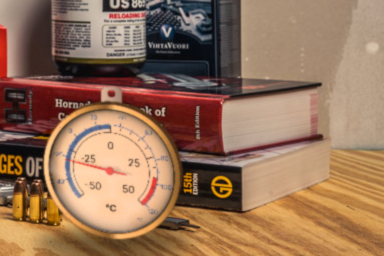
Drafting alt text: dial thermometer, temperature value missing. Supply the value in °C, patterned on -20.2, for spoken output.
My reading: -30
